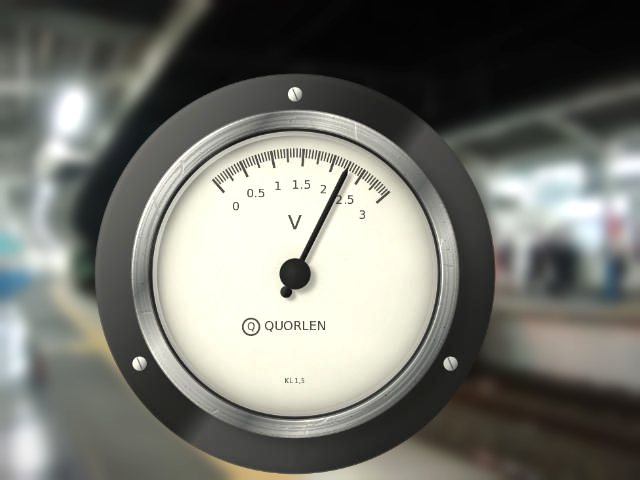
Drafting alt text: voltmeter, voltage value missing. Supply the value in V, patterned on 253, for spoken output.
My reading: 2.25
